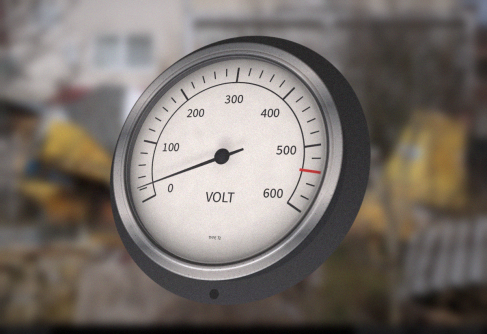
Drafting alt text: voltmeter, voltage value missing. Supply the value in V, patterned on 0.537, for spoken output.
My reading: 20
